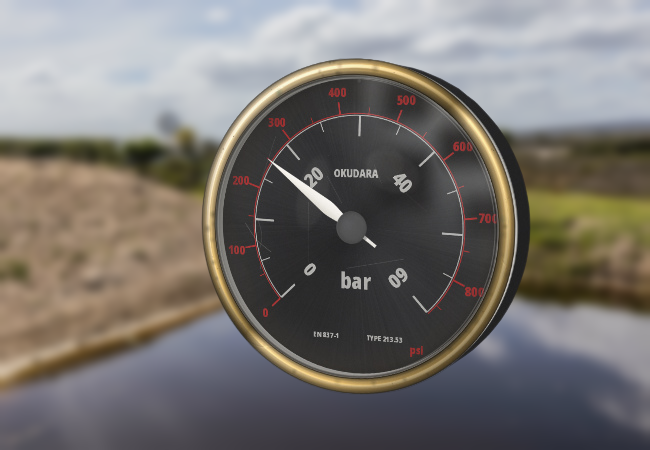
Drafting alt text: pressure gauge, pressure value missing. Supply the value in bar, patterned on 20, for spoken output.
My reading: 17.5
